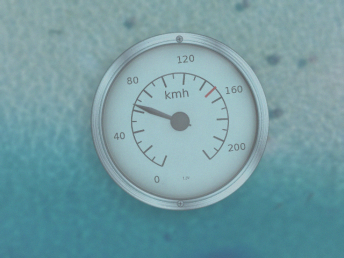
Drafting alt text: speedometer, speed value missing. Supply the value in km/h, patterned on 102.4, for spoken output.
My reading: 65
